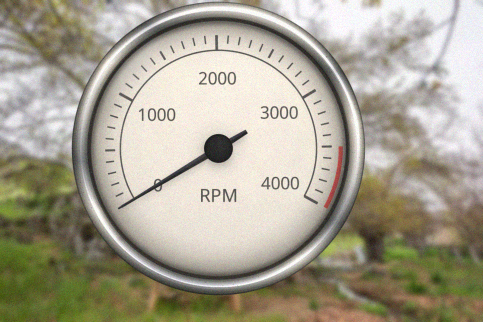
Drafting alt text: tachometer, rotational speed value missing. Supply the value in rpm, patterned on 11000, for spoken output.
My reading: 0
